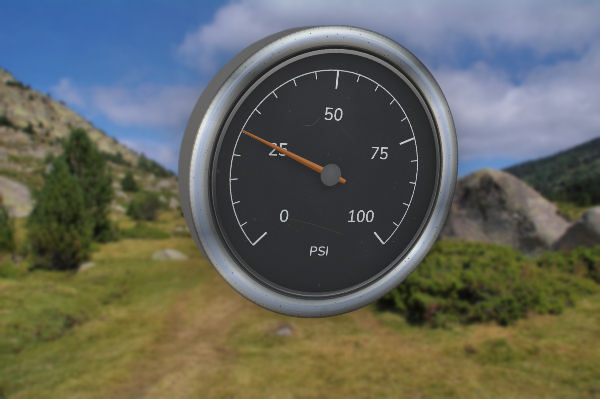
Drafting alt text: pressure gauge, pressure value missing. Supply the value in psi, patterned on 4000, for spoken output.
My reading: 25
